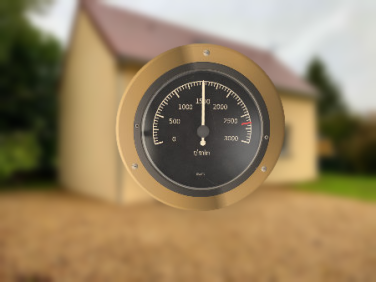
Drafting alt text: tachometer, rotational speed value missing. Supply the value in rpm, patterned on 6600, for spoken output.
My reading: 1500
